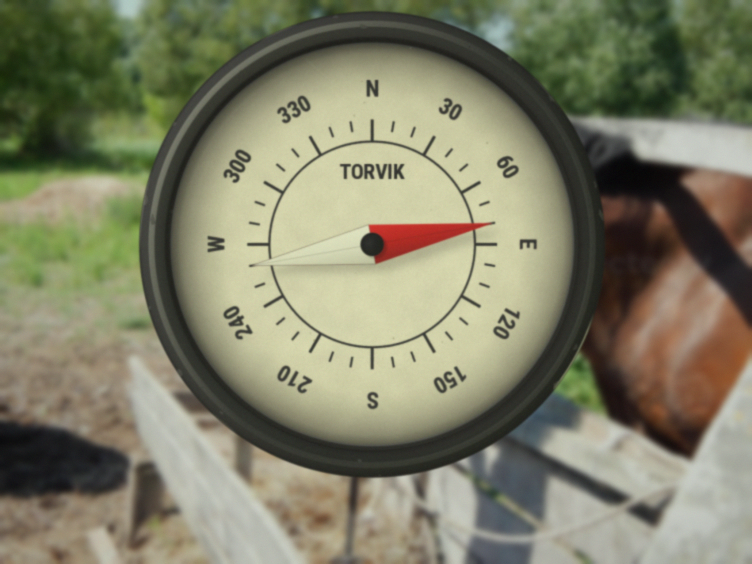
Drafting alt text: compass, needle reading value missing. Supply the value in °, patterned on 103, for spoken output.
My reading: 80
